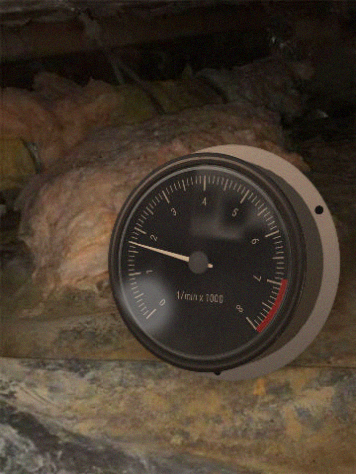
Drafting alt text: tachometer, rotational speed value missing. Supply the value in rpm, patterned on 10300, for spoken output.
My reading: 1700
